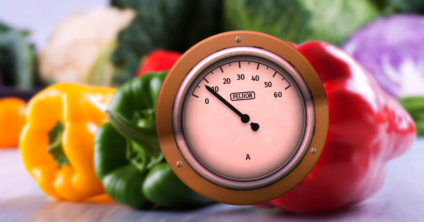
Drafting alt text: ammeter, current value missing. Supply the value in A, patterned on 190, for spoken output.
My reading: 7.5
